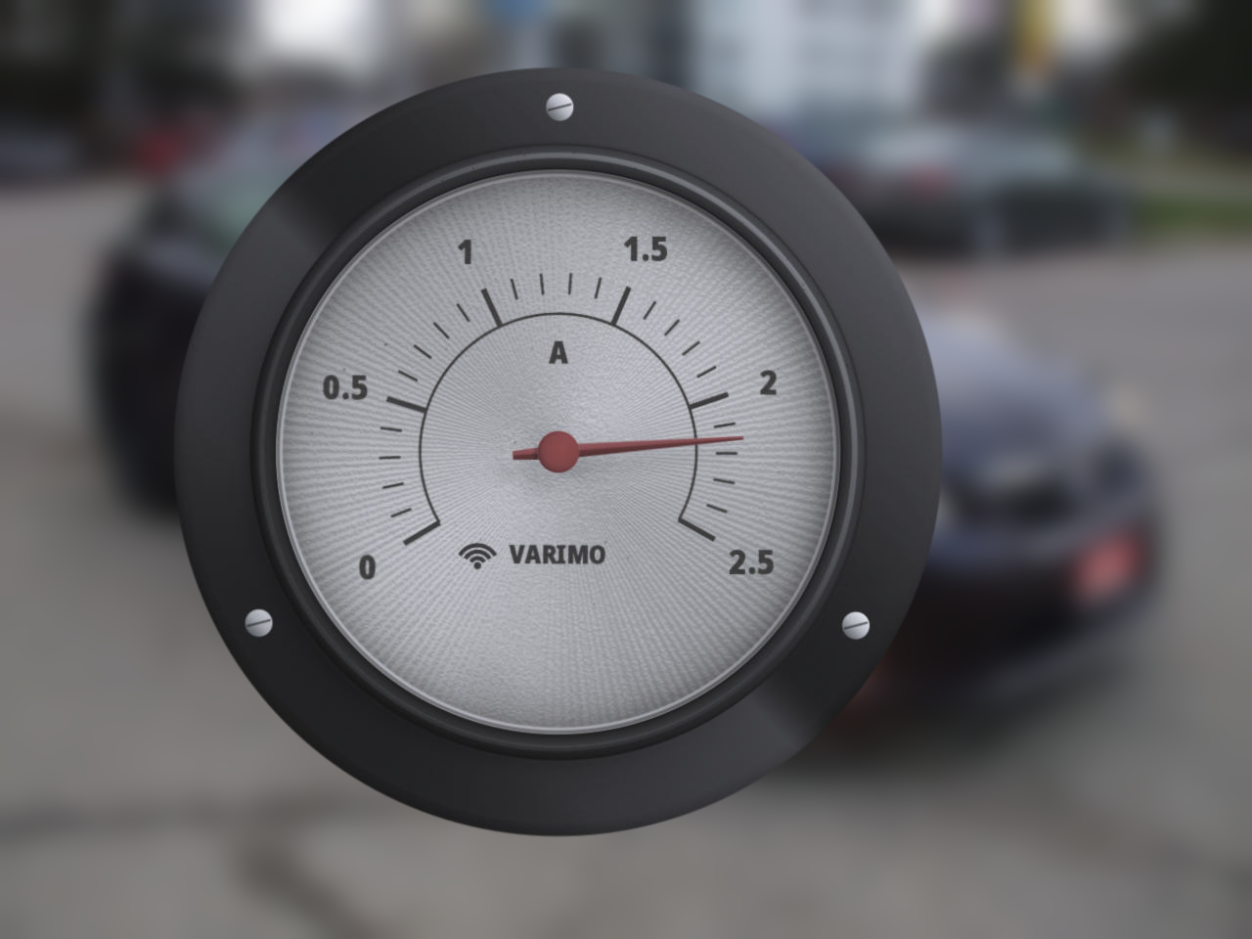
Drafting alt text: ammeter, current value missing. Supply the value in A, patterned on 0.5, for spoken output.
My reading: 2.15
